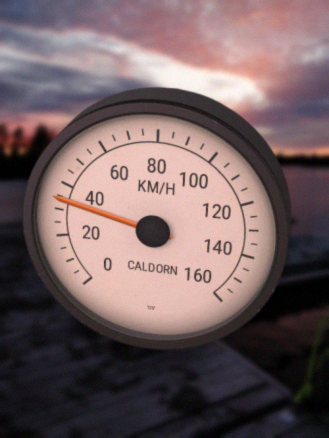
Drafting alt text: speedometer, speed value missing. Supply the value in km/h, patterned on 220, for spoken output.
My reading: 35
